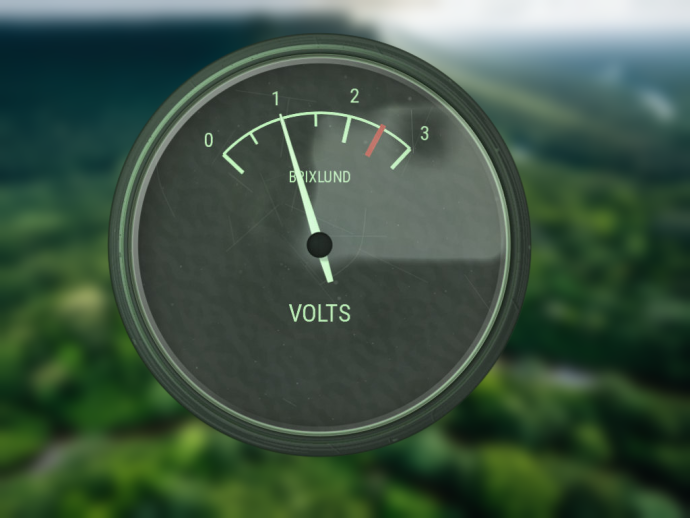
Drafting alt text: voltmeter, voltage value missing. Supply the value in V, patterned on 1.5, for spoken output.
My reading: 1
